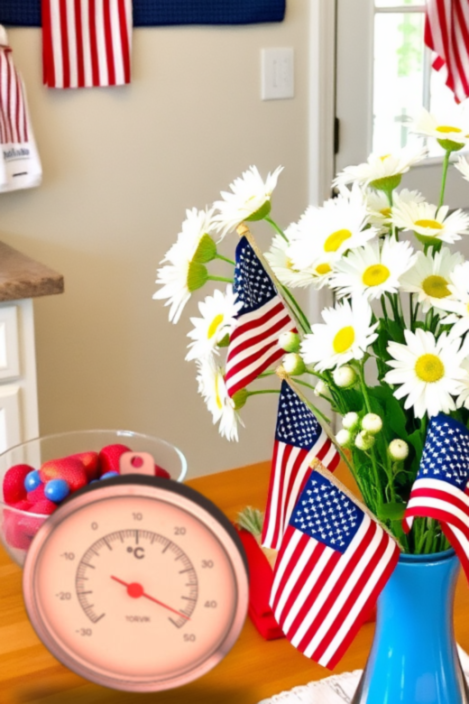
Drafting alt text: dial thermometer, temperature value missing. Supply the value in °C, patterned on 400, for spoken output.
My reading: 45
